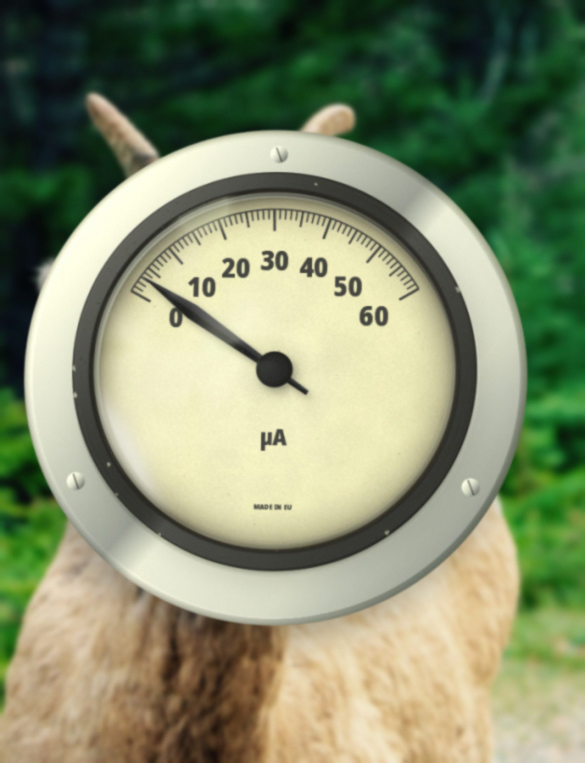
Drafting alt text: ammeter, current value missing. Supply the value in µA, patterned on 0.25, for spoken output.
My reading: 3
